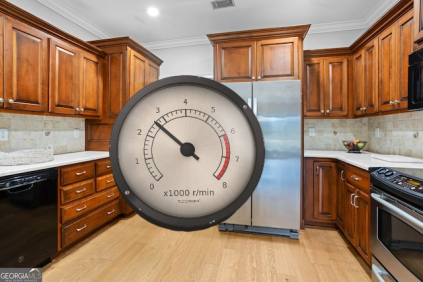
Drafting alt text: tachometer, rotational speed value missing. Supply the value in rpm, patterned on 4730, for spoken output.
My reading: 2600
